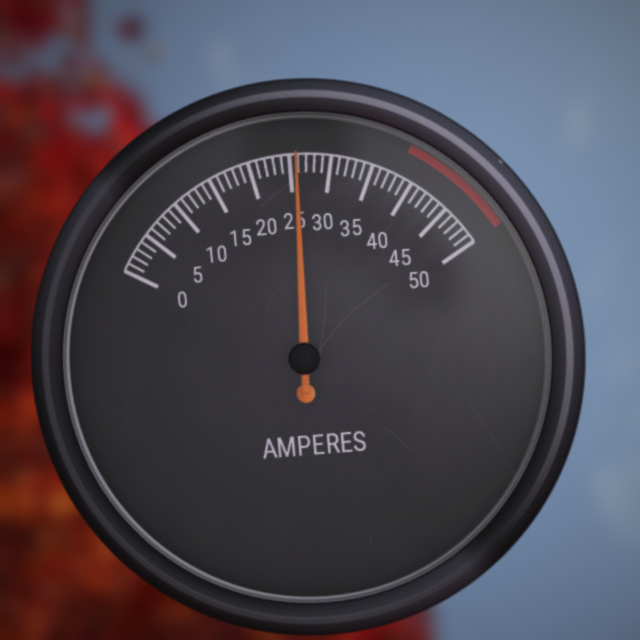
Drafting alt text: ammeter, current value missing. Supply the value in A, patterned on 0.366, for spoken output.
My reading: 26
